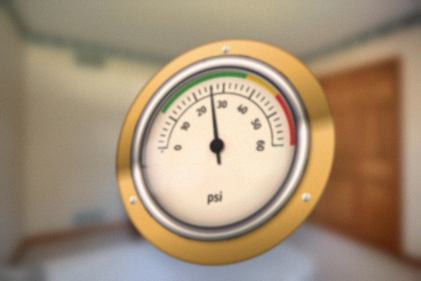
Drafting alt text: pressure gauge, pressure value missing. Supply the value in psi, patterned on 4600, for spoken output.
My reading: 26
